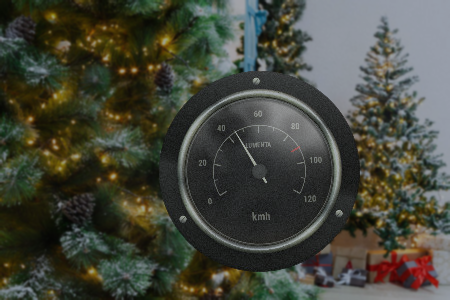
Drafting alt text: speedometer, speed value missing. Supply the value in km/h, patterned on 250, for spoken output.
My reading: 45
